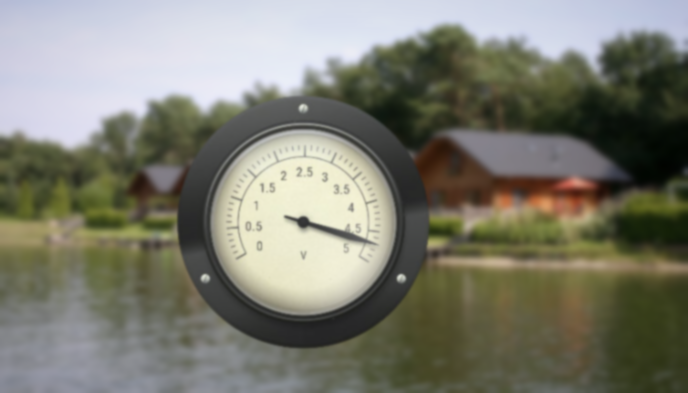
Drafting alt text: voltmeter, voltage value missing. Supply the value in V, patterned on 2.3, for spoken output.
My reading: 4.7
